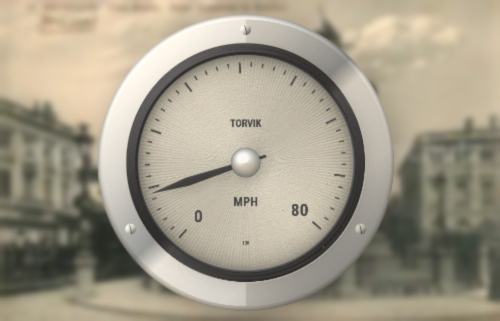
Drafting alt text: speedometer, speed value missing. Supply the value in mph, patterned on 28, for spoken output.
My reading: 9
